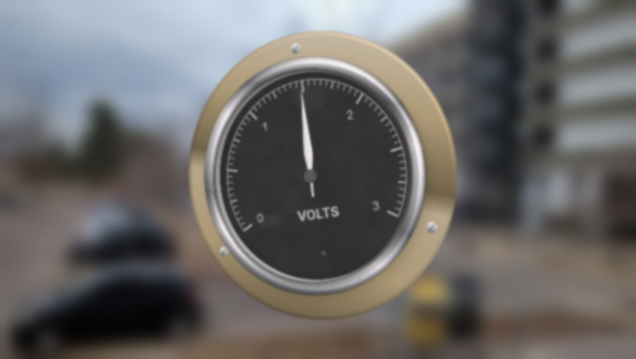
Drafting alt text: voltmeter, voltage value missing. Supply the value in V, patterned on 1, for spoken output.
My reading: 1.5
